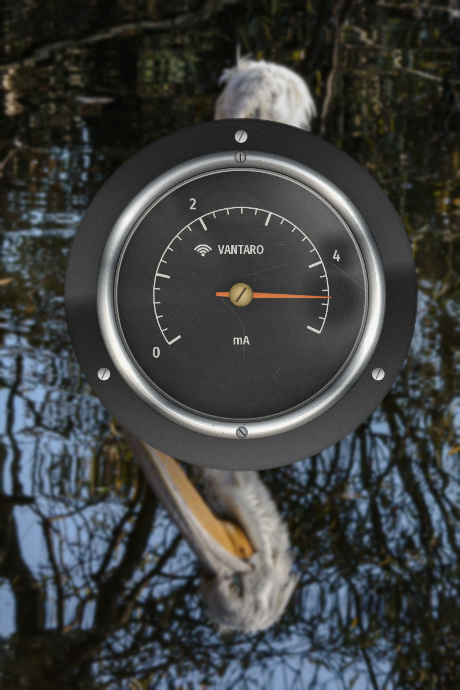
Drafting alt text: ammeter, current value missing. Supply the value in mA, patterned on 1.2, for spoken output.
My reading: 4.5
